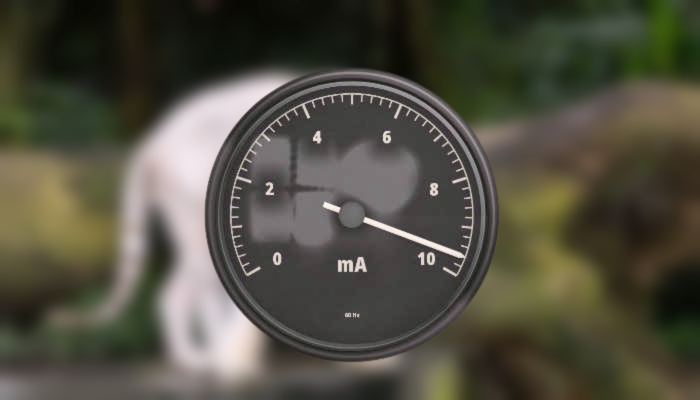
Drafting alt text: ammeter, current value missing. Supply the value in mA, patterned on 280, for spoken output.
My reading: 9.6
